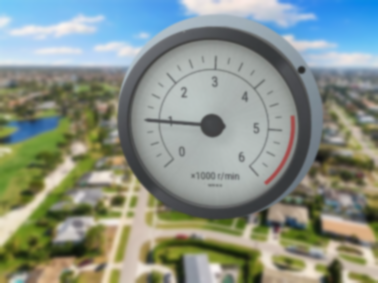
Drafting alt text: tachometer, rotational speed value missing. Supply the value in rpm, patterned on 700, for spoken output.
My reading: 1000
